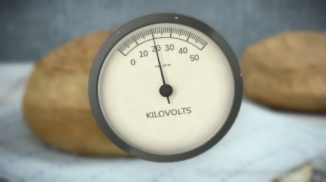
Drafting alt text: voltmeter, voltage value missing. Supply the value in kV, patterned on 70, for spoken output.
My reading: 20
